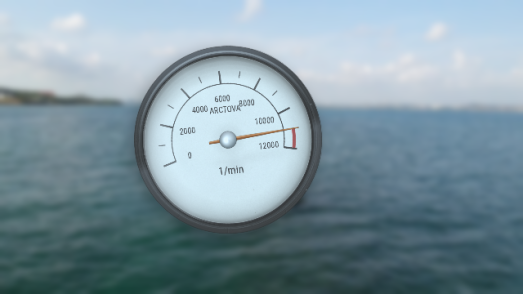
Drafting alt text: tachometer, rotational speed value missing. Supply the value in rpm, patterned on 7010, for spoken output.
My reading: 11000
